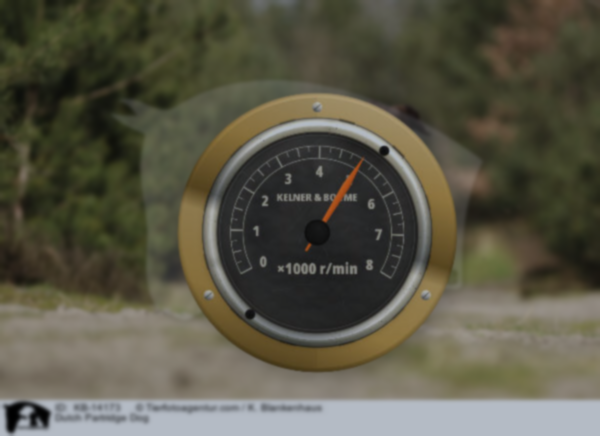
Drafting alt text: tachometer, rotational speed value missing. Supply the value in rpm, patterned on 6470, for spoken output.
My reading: 5000
